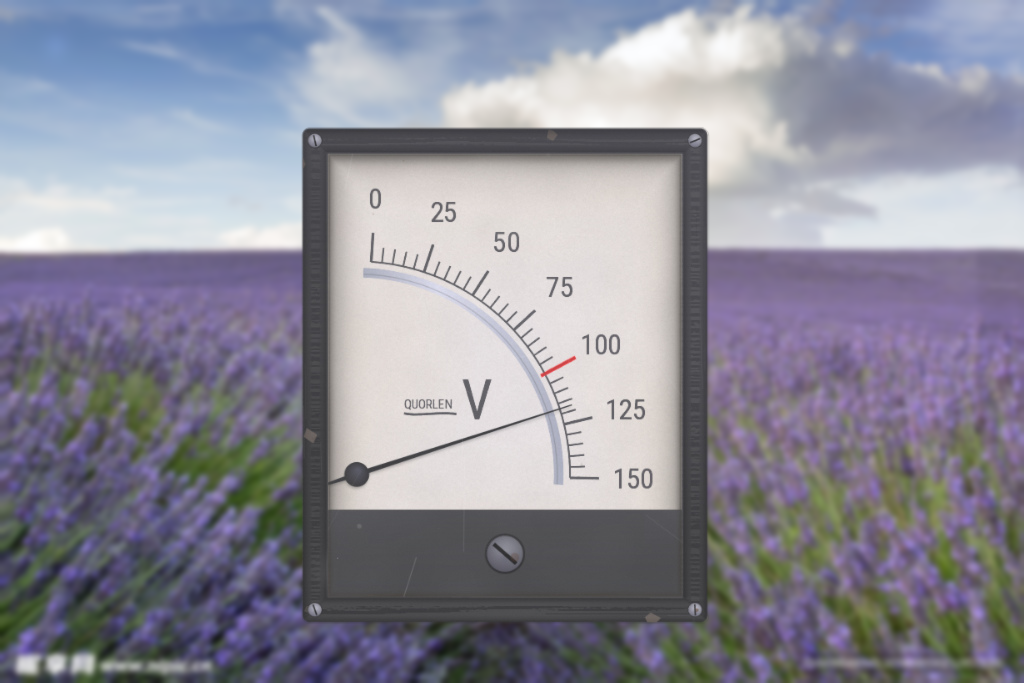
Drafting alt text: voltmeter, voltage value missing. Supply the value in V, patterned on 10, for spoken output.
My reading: 117.5
